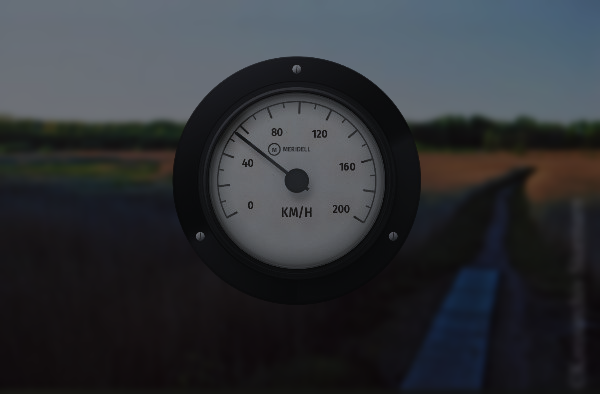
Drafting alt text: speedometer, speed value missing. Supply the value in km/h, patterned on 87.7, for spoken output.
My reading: 55
